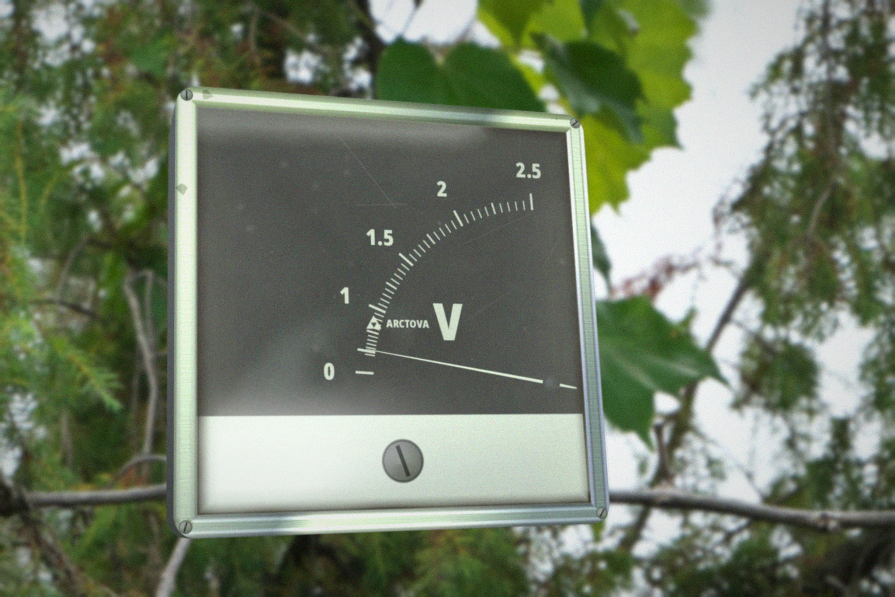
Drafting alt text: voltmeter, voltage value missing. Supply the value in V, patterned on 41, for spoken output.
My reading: 0.5
